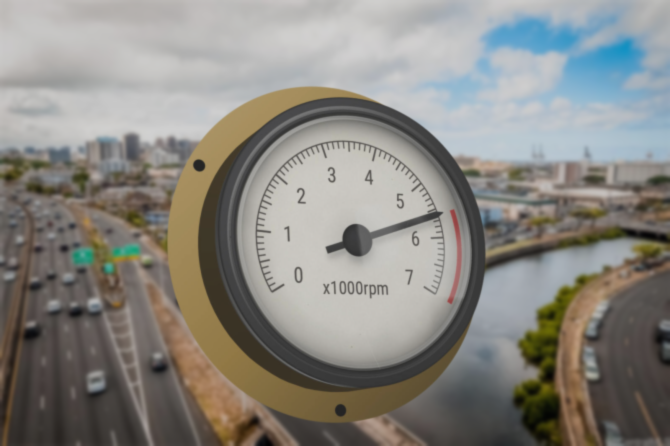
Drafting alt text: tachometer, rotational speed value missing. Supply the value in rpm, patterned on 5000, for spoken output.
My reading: 5600
